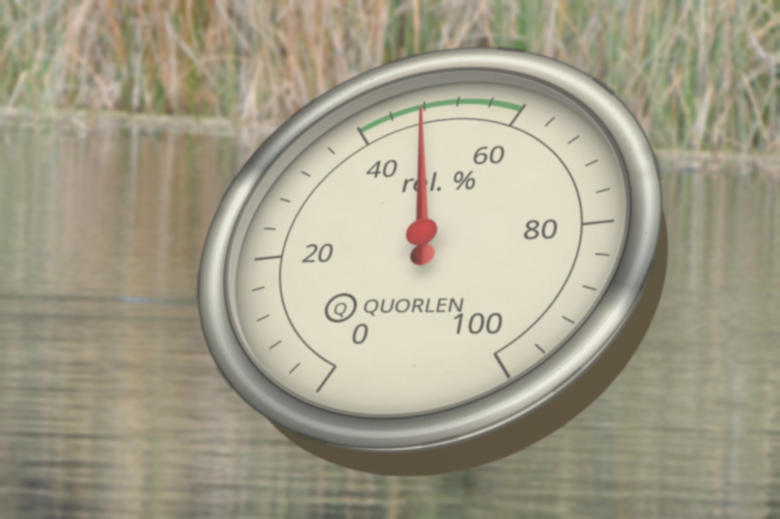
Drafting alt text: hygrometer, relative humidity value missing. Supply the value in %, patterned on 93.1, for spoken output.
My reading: 48
